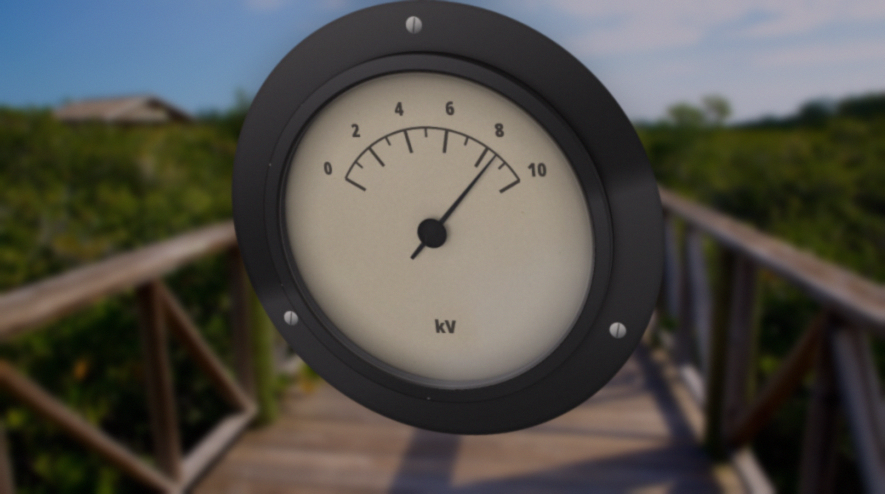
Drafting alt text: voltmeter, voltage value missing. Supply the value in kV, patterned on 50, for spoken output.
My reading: 8.5
